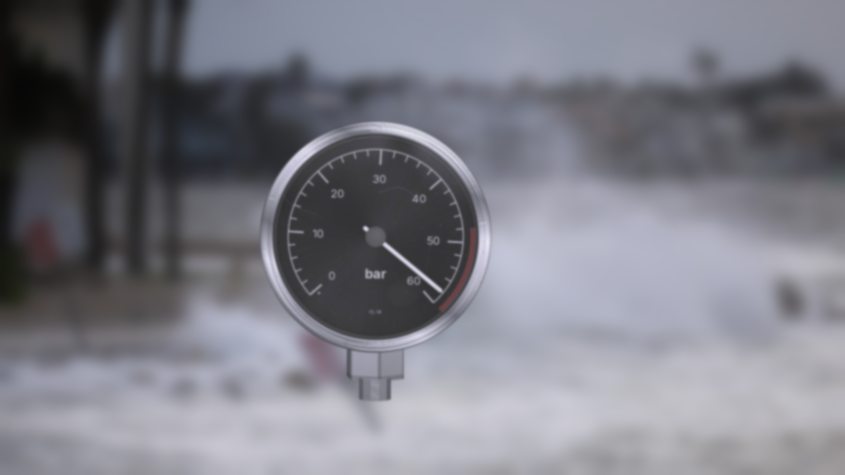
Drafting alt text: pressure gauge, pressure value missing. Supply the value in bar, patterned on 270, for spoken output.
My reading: 58
